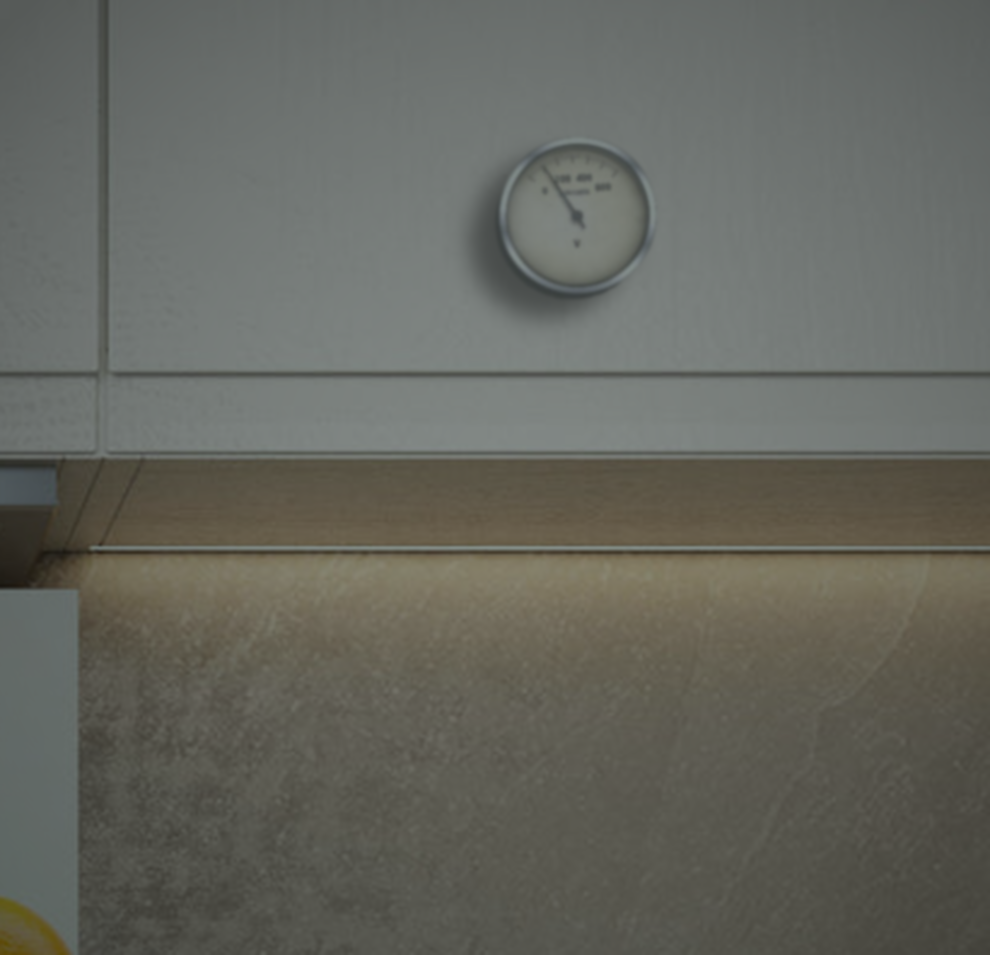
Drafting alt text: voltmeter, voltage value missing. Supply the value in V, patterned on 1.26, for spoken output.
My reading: 100
